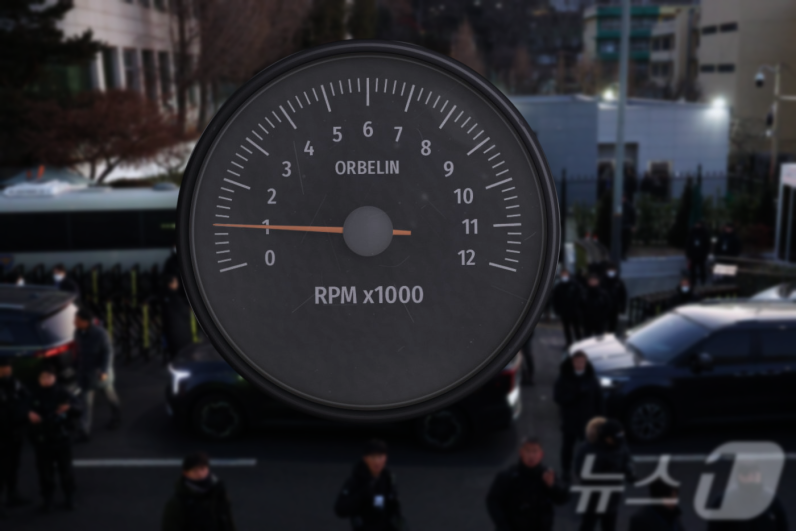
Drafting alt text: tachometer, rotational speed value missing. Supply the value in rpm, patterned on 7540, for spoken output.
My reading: 1000
